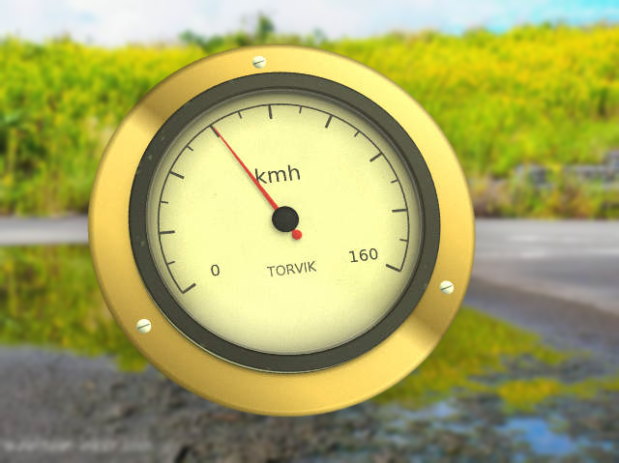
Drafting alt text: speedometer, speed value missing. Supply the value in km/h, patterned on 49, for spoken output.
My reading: 60
